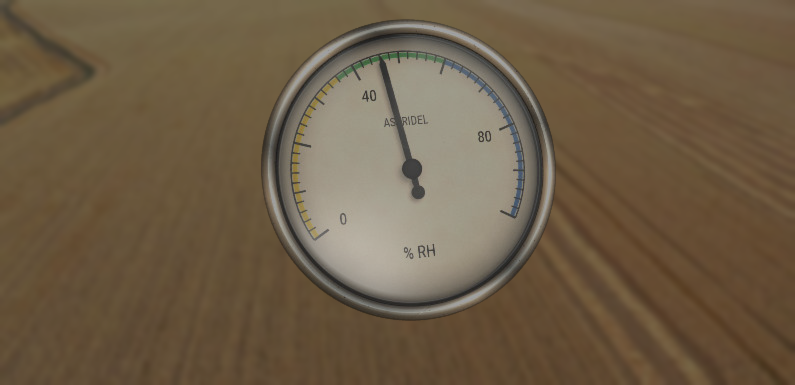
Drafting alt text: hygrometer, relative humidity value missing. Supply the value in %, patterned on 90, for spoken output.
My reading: 46
